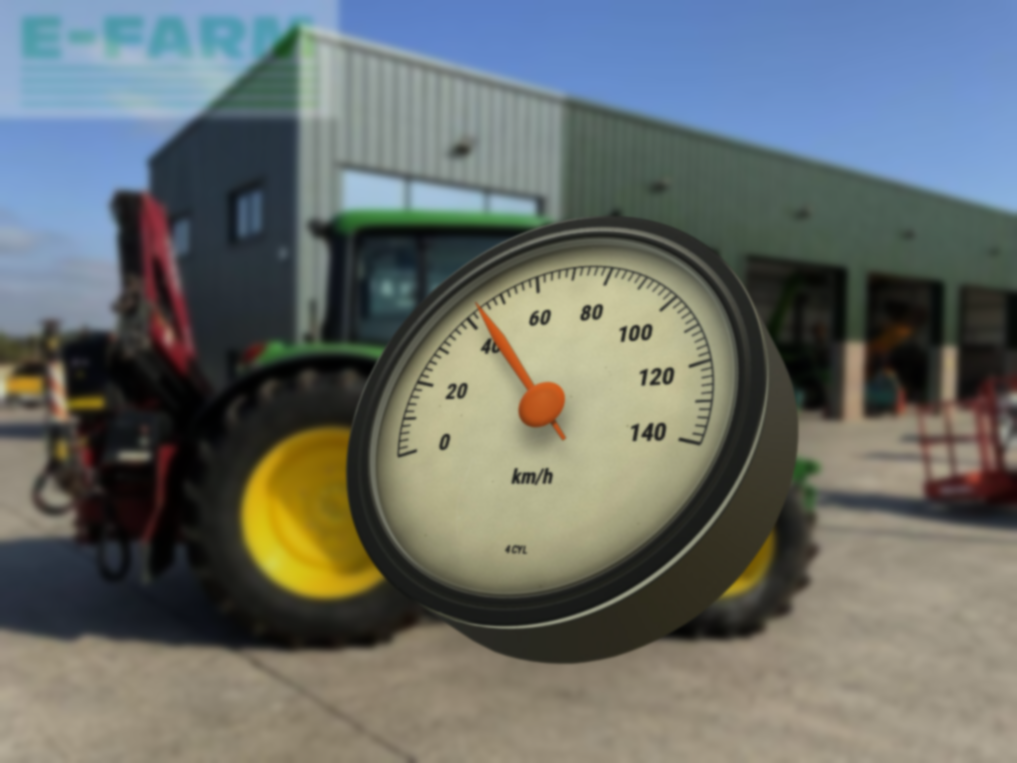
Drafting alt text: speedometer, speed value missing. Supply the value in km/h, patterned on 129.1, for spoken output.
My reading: 44
